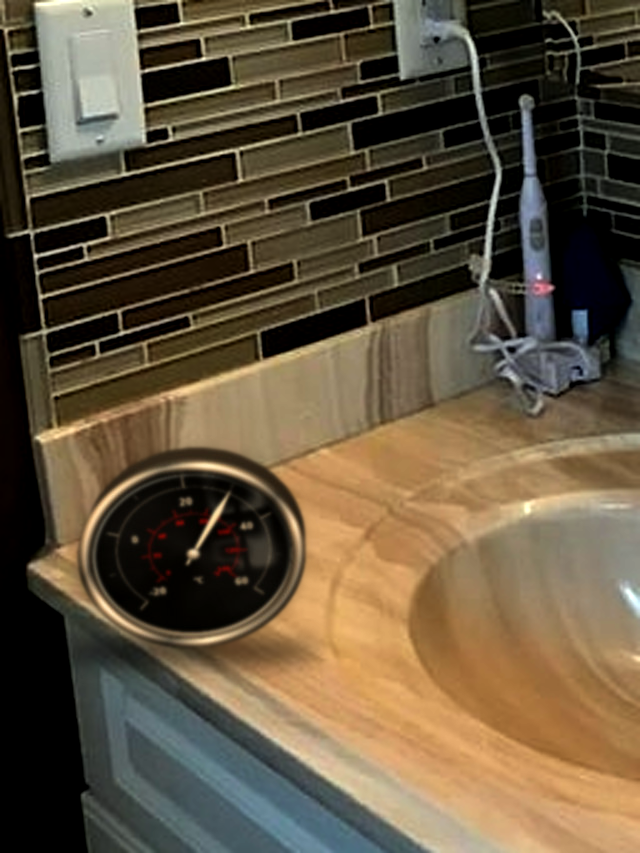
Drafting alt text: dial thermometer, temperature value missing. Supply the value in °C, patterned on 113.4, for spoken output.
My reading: 30
